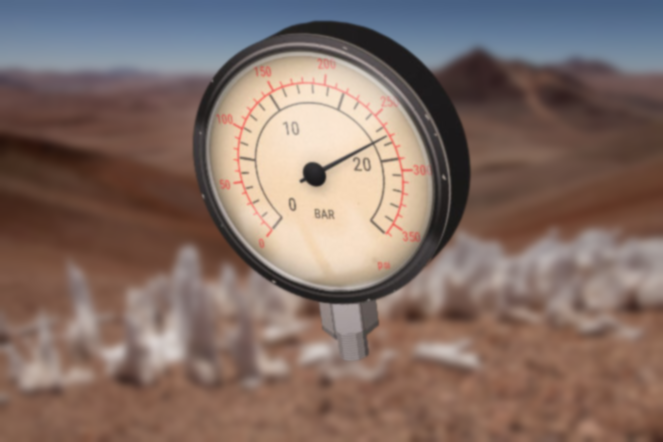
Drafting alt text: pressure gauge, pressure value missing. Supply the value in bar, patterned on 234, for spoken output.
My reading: 18.5
